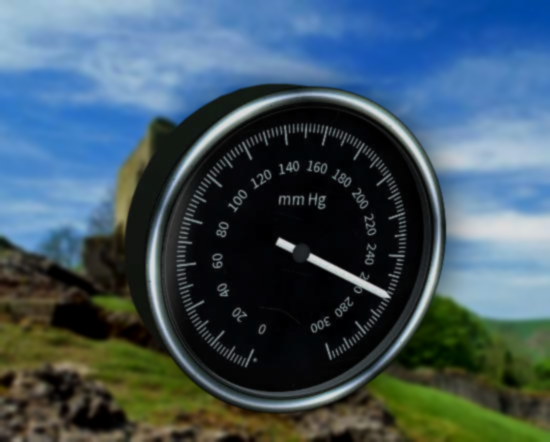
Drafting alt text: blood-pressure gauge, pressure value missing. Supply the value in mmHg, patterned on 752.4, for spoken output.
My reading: 260
